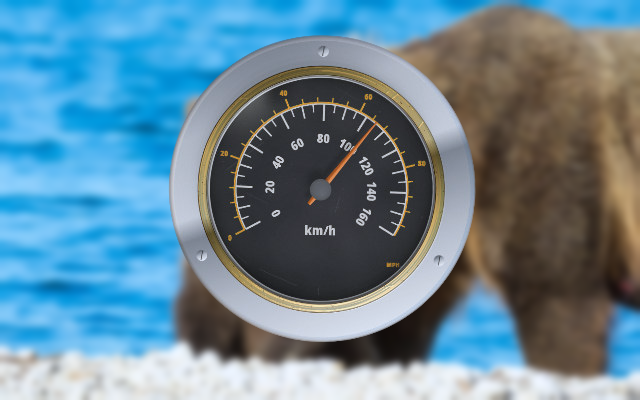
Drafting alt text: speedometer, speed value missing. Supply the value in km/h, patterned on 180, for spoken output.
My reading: 105
